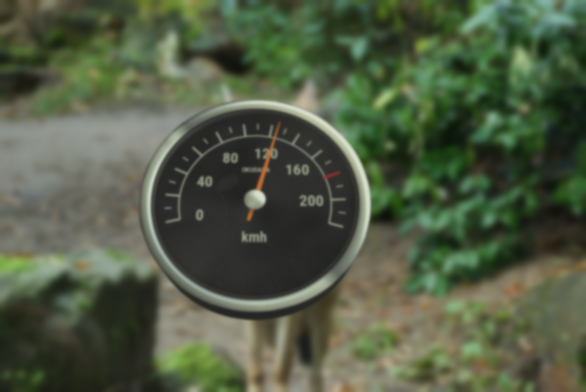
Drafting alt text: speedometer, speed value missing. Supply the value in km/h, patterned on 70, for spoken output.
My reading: 125
